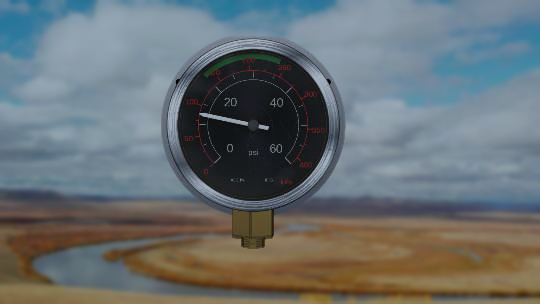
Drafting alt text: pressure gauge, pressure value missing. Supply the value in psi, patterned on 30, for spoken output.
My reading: 12.5
